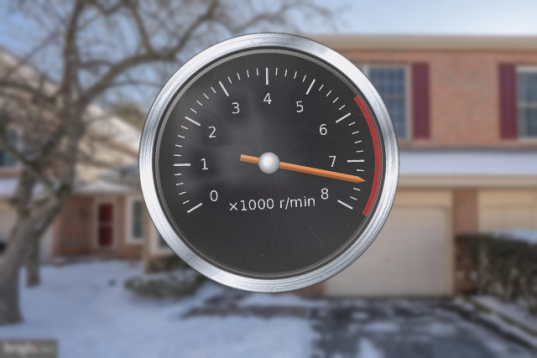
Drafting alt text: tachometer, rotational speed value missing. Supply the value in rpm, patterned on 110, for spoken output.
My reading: 7400
